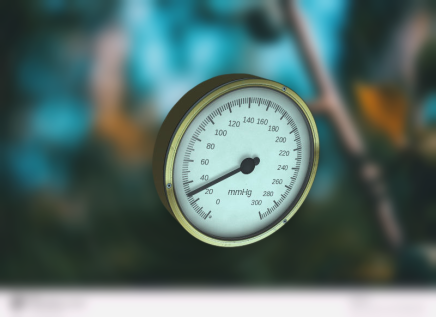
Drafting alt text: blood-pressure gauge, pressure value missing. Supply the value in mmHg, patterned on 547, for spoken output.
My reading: 30
